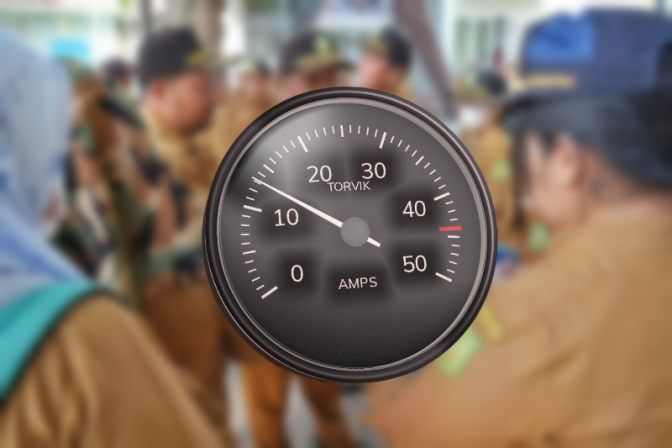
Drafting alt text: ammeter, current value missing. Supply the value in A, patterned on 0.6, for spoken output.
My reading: 13
